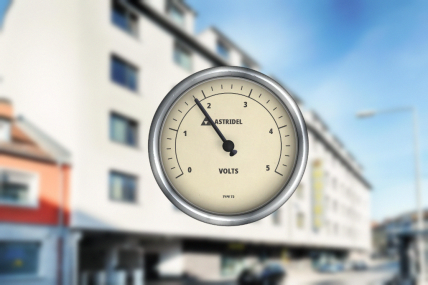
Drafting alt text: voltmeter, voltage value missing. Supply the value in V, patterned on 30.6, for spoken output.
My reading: 1.8
